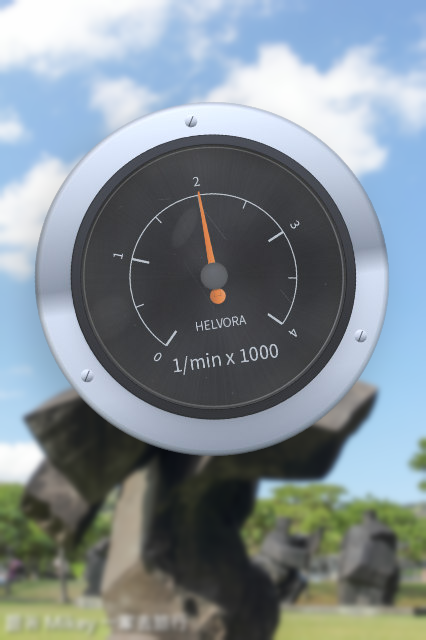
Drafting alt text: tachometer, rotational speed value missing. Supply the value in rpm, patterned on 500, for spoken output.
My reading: 2000
